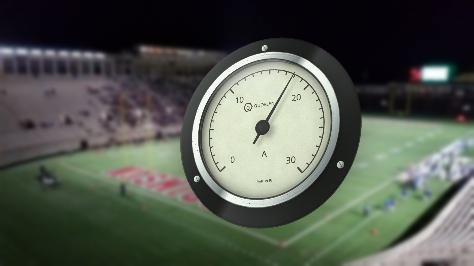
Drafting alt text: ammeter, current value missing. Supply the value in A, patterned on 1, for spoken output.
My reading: 18
